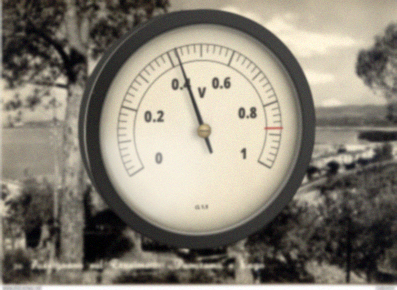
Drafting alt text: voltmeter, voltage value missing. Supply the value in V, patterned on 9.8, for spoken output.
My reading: 0.42
